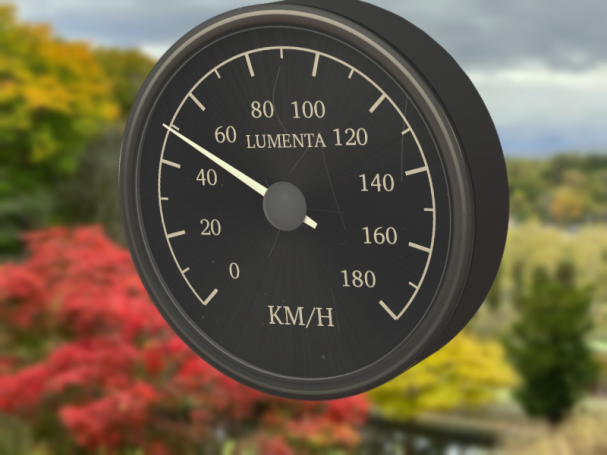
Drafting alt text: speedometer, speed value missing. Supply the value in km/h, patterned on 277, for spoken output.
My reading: 50
